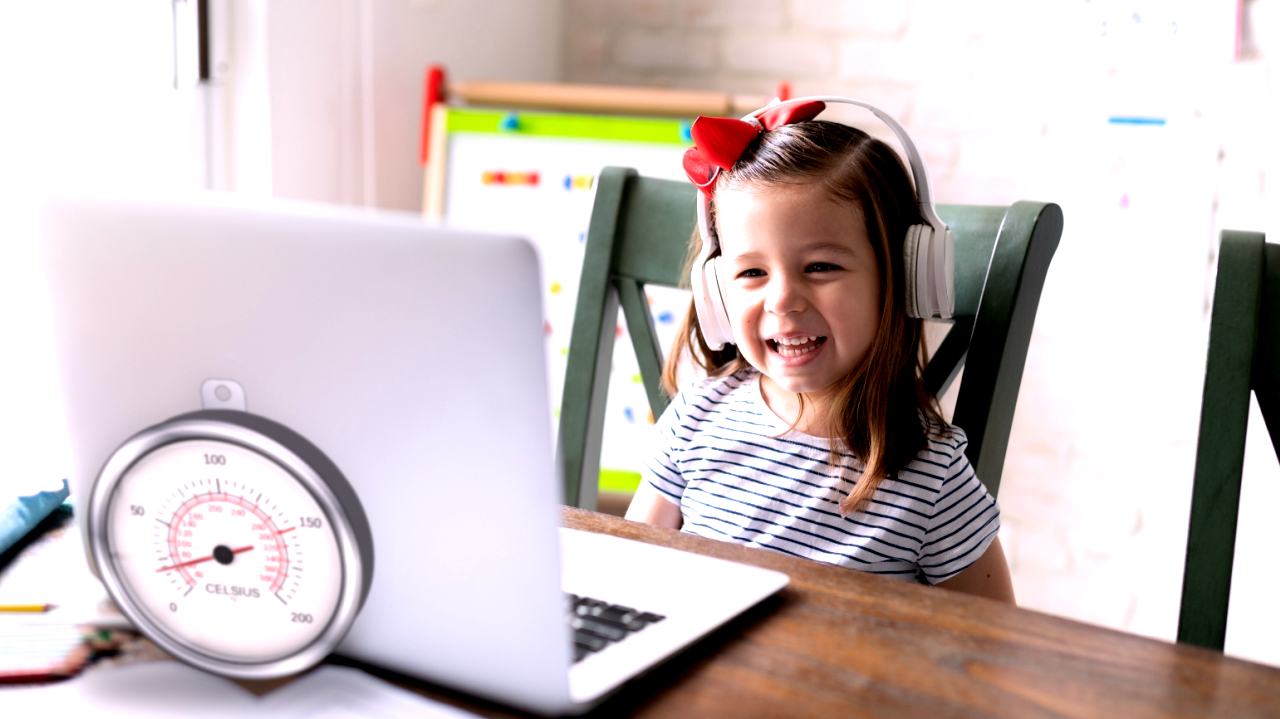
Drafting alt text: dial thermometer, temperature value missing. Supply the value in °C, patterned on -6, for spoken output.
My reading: 20
